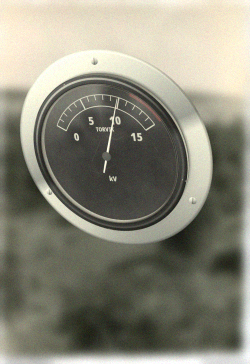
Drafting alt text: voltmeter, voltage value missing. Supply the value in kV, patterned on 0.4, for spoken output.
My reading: 10
